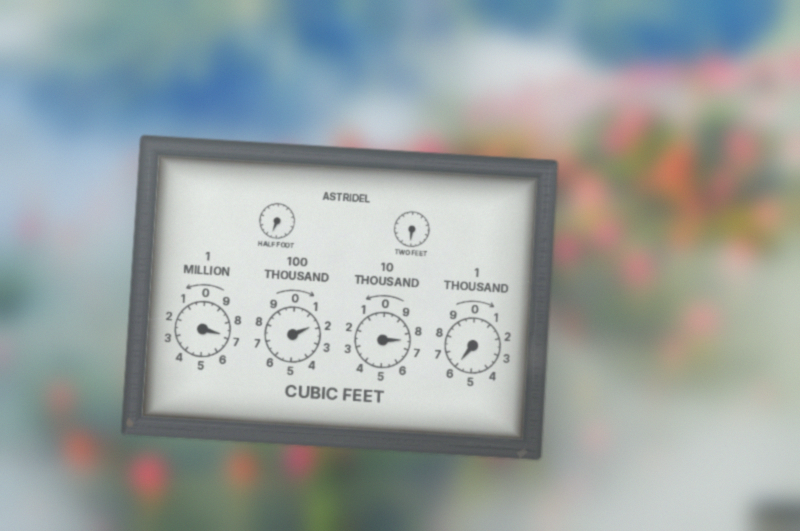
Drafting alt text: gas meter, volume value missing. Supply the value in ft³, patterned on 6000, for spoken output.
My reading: 717600
